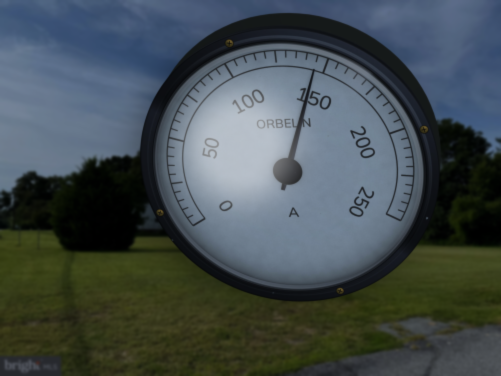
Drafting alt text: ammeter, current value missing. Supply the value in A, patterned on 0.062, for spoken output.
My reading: 145
